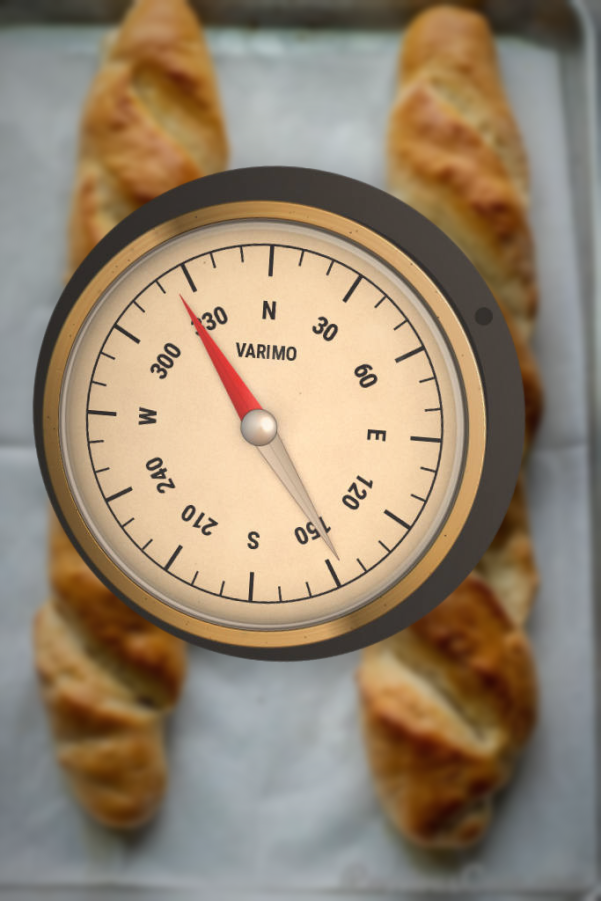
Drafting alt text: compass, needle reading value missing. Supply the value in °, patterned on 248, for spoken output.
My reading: 325
